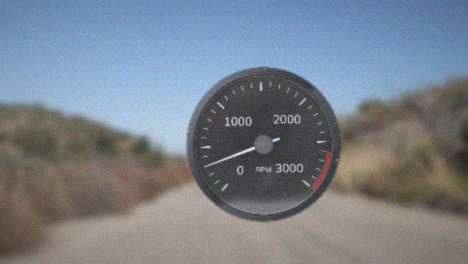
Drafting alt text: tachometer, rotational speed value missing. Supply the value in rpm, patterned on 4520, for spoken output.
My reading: 300
